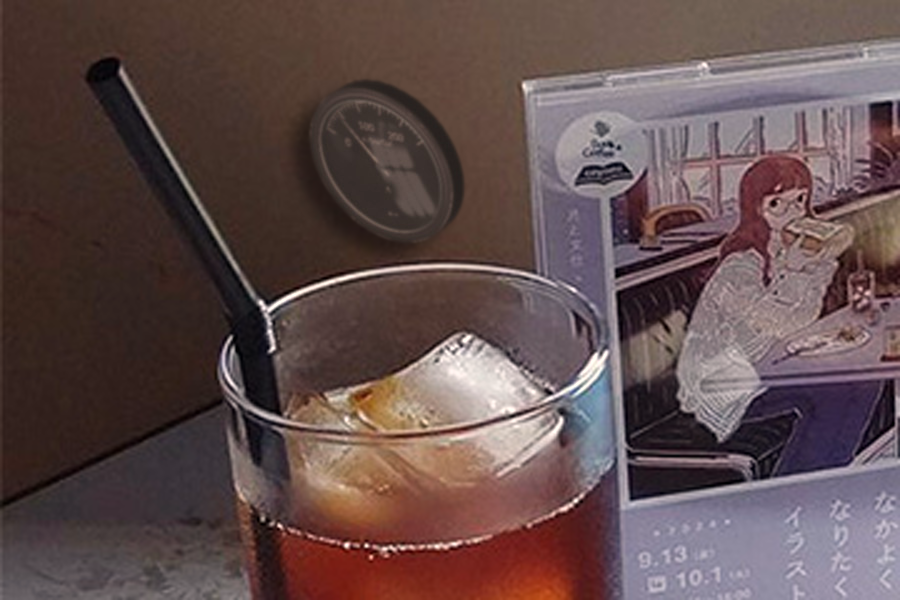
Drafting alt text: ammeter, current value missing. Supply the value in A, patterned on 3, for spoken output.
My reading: 50
